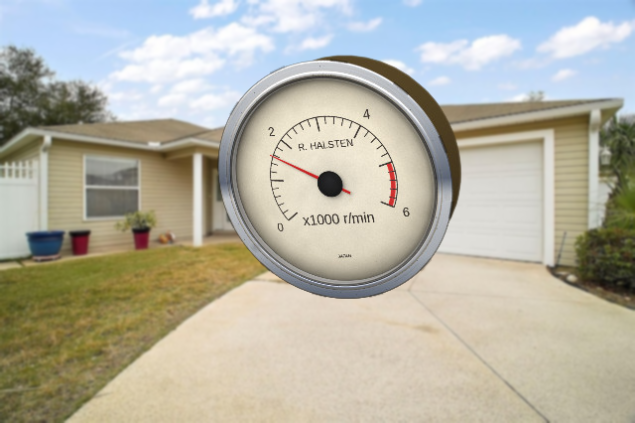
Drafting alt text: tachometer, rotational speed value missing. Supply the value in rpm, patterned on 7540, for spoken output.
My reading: 1600
